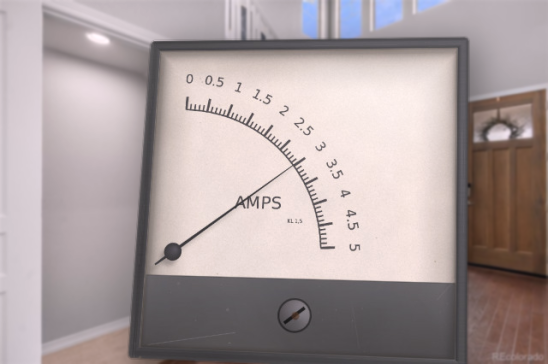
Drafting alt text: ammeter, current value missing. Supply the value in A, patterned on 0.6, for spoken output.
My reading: 3
